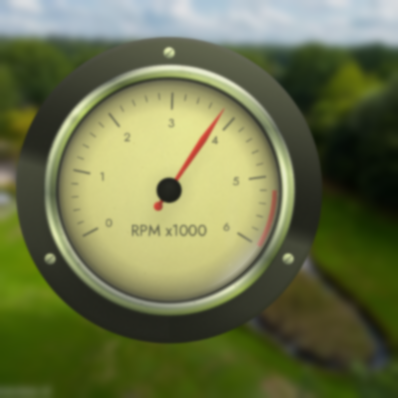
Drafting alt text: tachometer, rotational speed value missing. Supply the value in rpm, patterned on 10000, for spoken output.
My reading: 3800
